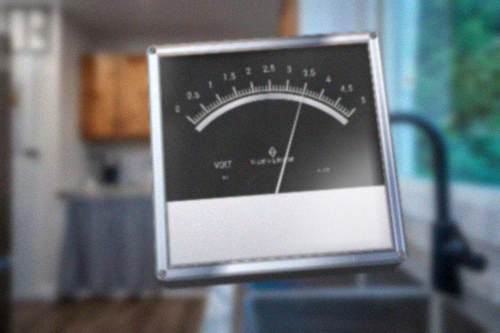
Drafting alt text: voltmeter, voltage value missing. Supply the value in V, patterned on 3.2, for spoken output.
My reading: 3.5
